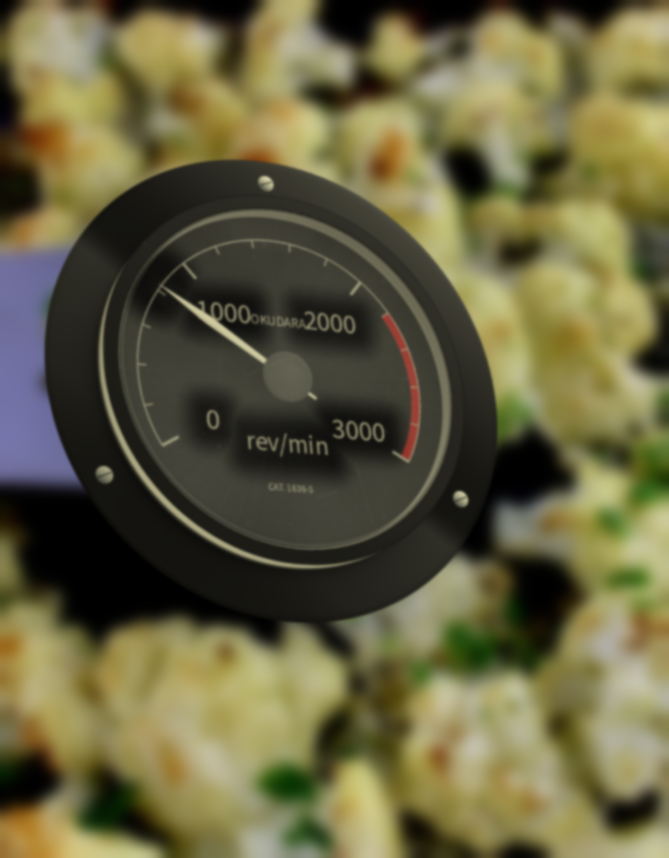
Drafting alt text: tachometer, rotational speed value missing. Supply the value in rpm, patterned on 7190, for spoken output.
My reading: 800
